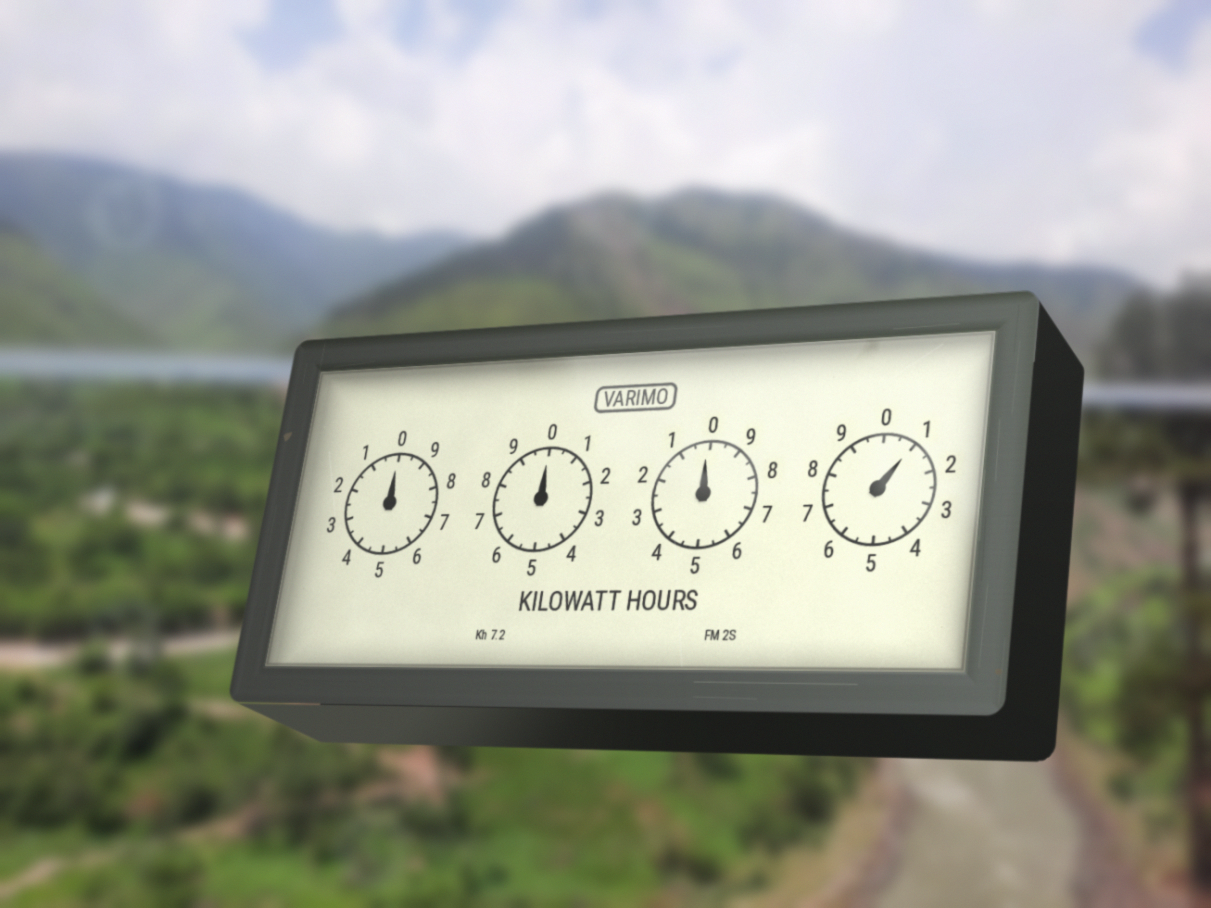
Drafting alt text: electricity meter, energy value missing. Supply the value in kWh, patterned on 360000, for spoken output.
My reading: 1
